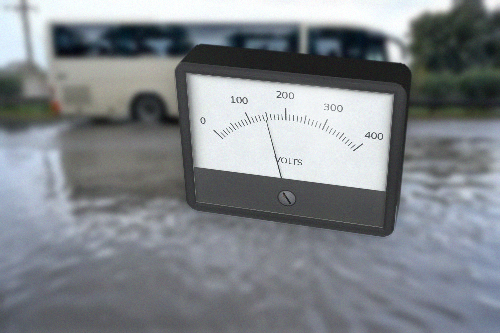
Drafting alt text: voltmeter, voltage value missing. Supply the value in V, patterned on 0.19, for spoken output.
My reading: 150
